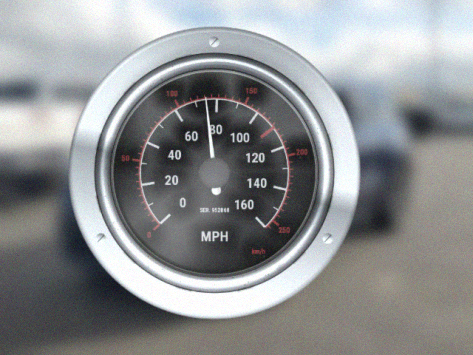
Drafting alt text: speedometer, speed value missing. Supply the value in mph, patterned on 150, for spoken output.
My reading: 75
